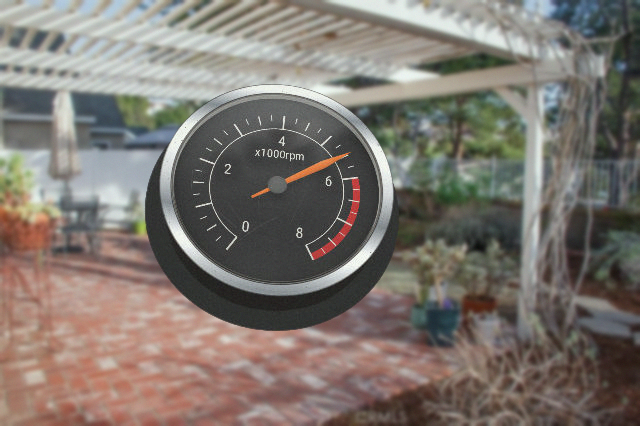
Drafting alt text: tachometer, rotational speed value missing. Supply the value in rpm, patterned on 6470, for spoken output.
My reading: 5500
